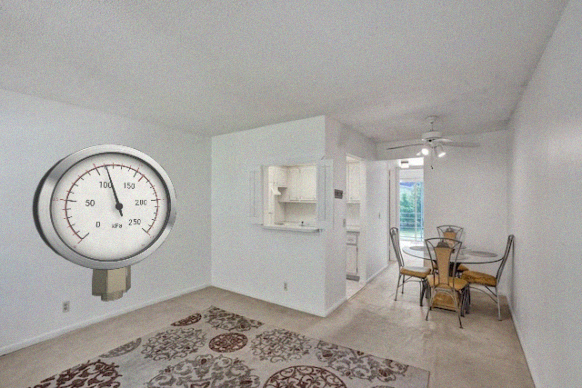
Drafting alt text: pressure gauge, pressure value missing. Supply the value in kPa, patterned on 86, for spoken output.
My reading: 110
